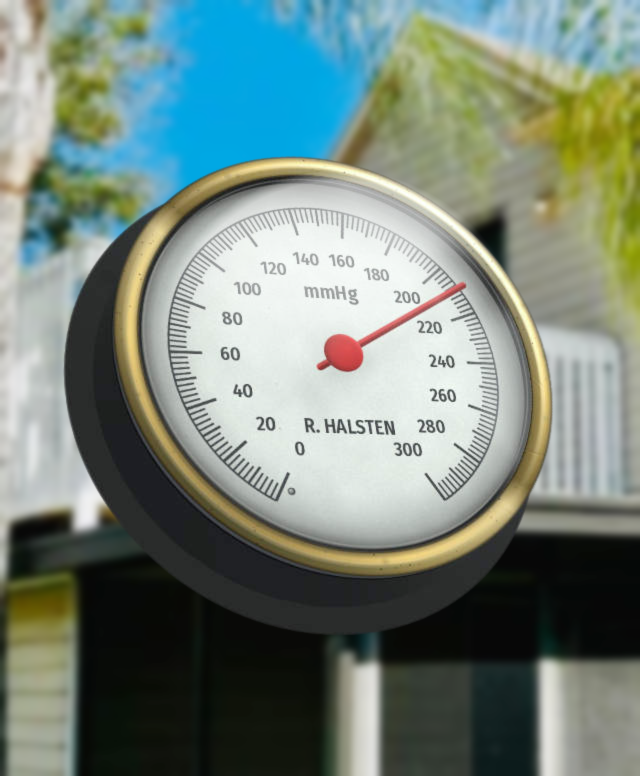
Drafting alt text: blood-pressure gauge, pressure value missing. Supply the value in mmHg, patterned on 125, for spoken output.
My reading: 210
